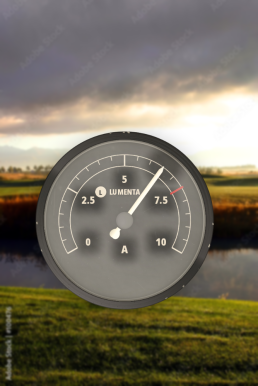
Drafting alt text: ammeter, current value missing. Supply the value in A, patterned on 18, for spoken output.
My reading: 6.5
